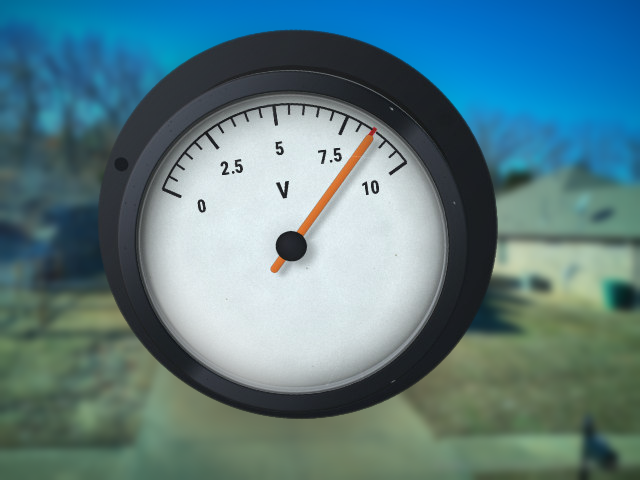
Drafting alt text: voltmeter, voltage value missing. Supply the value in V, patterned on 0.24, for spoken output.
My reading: 8.5
